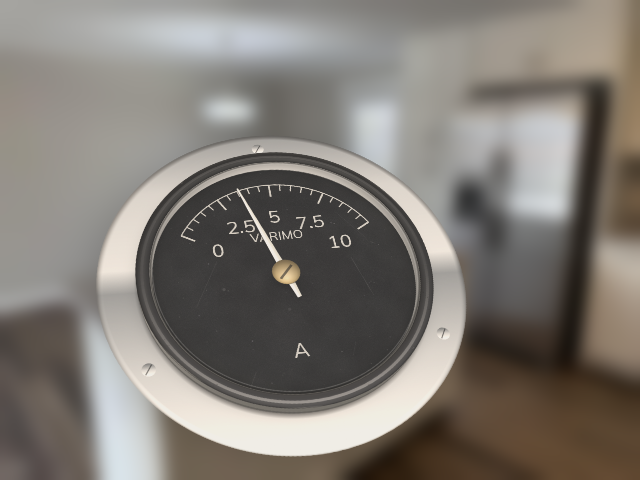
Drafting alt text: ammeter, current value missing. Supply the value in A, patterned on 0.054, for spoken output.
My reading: 3.5
